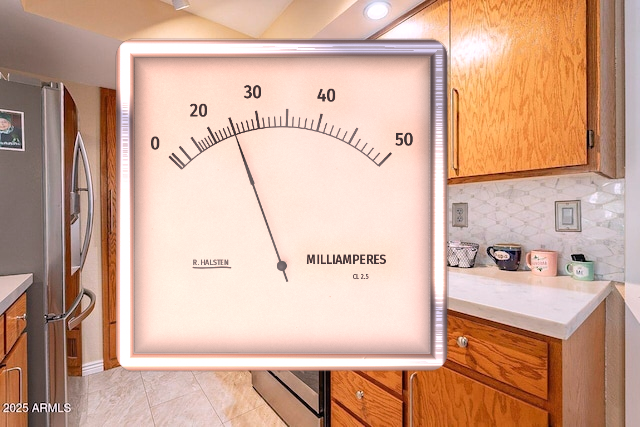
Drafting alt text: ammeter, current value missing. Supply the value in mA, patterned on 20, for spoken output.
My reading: 25
